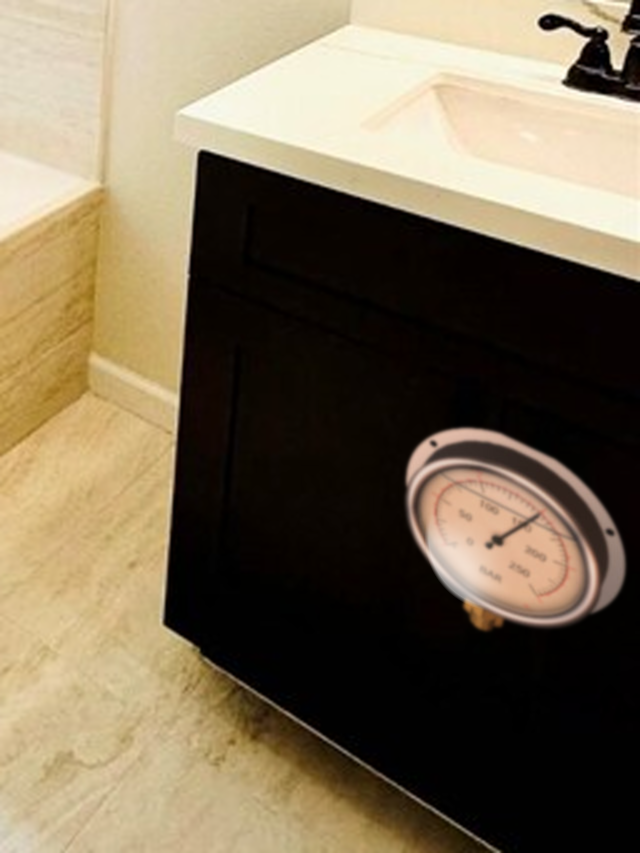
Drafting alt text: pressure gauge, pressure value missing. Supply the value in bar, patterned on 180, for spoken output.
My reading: 150
